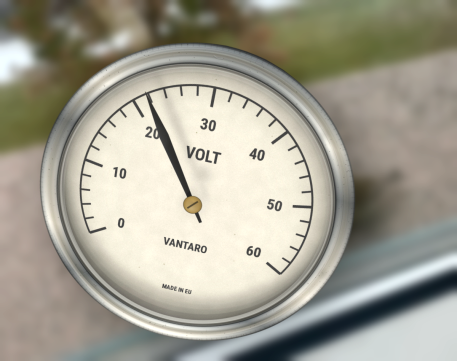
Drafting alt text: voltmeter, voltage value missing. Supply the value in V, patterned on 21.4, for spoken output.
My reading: 22
